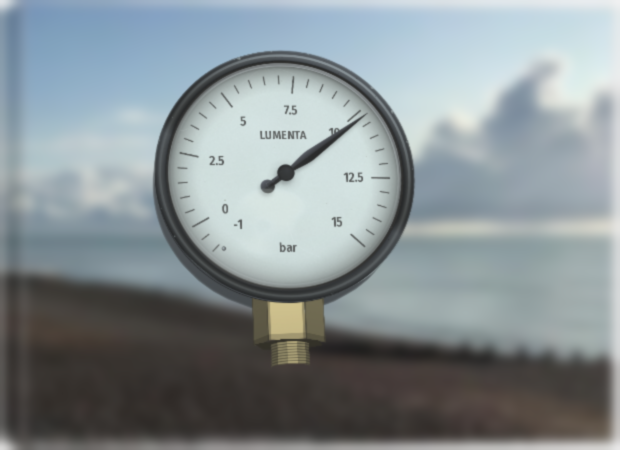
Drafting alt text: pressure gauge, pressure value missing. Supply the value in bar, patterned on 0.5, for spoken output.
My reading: 10.25
